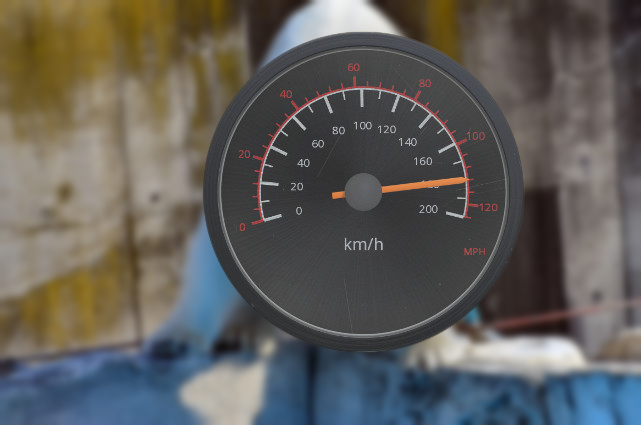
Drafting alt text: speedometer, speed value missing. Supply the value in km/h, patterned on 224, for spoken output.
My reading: 180
